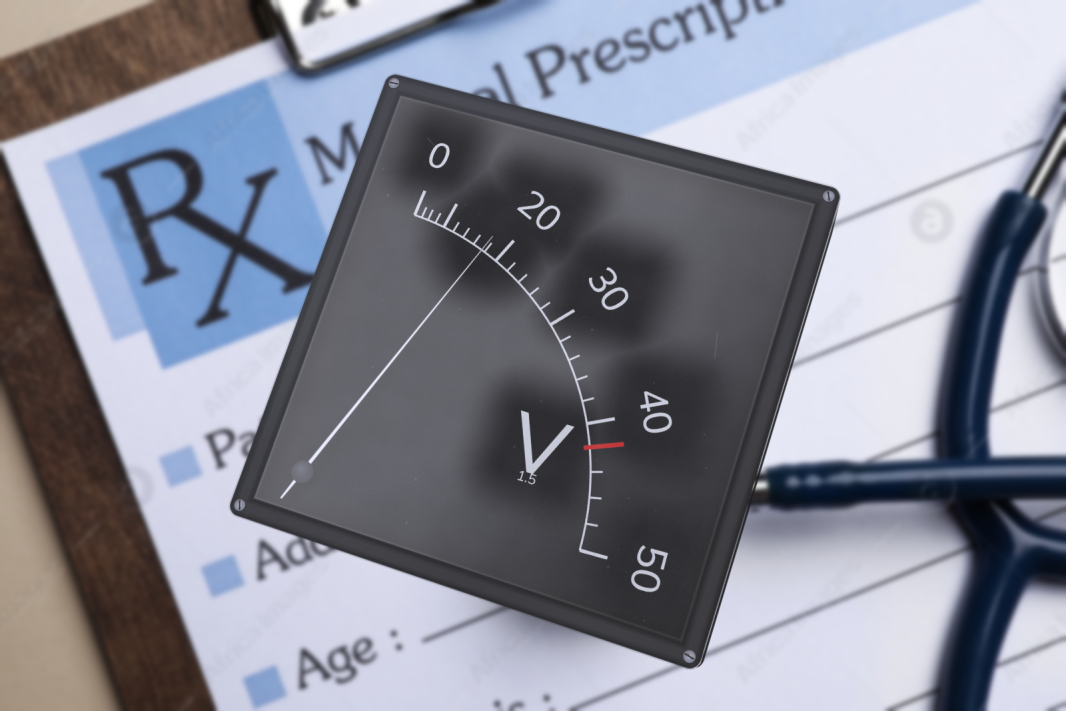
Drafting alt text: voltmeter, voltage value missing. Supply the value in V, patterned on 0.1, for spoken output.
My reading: 18
